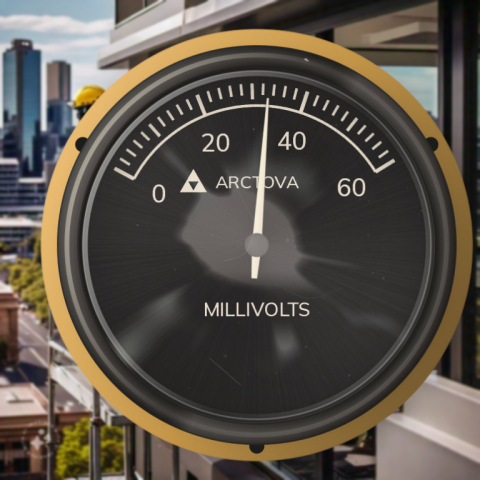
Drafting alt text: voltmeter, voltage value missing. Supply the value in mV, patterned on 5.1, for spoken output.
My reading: 33
